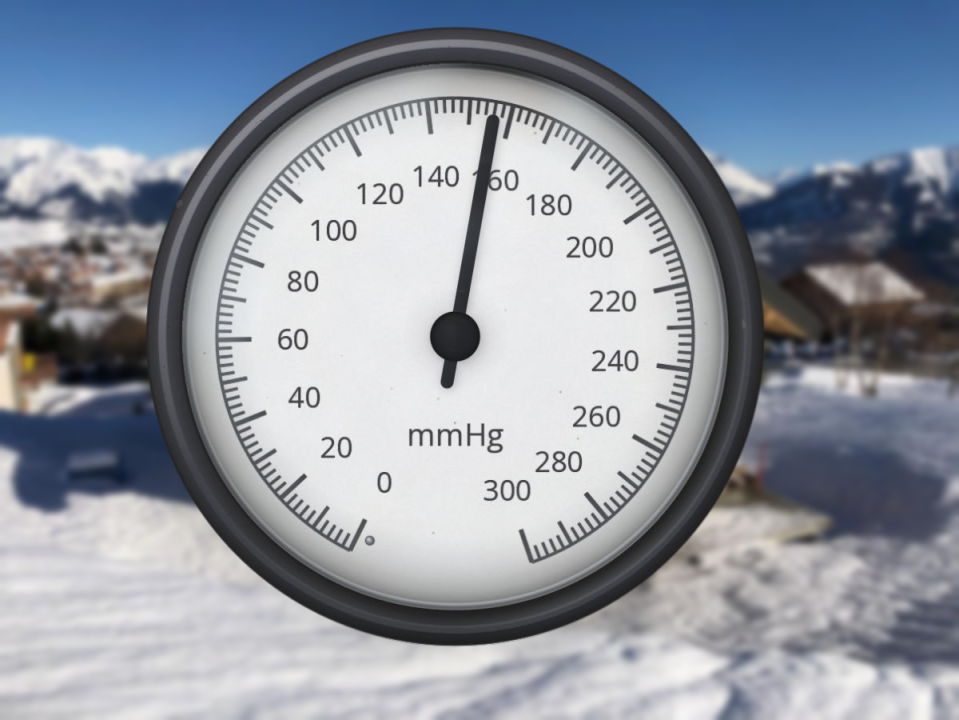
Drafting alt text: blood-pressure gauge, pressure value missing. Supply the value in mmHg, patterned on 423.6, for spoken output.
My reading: 156
